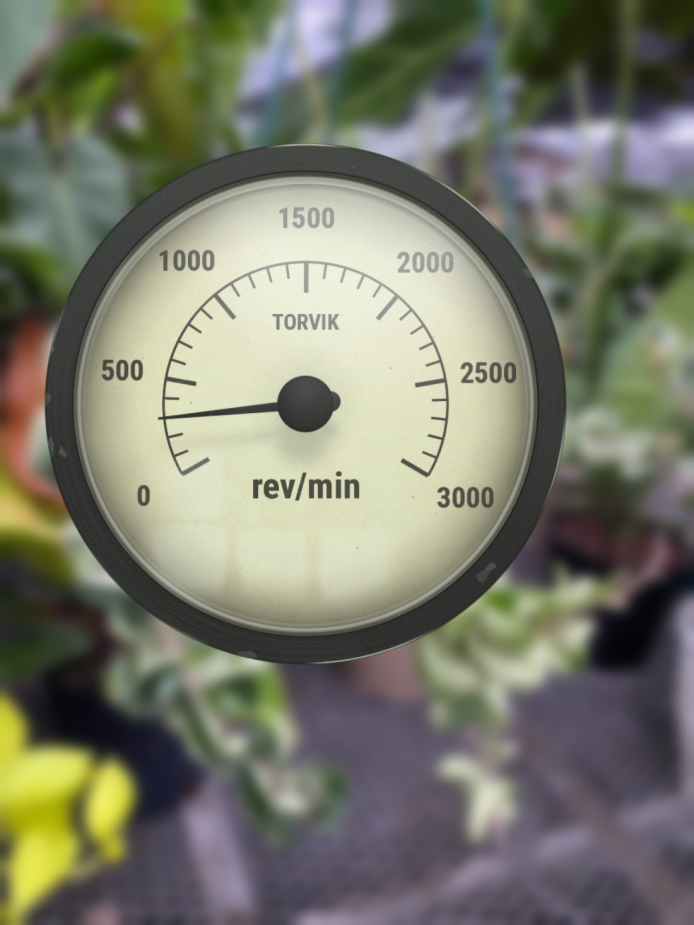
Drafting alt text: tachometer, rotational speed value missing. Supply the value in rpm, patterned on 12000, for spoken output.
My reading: 300
